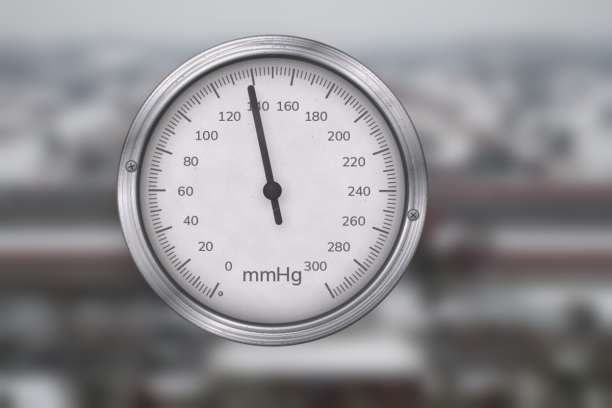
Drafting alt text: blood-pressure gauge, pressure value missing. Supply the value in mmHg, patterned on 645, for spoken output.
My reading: 138
